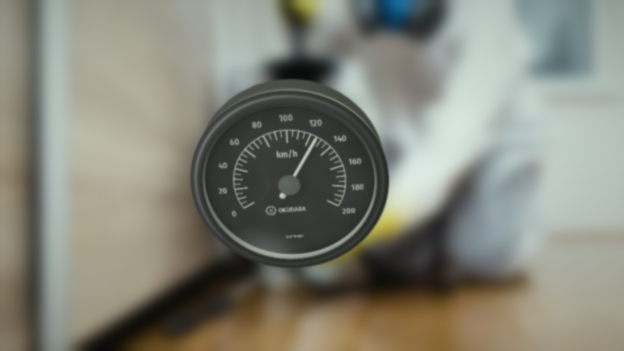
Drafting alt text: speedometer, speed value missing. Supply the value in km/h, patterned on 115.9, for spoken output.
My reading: 125
